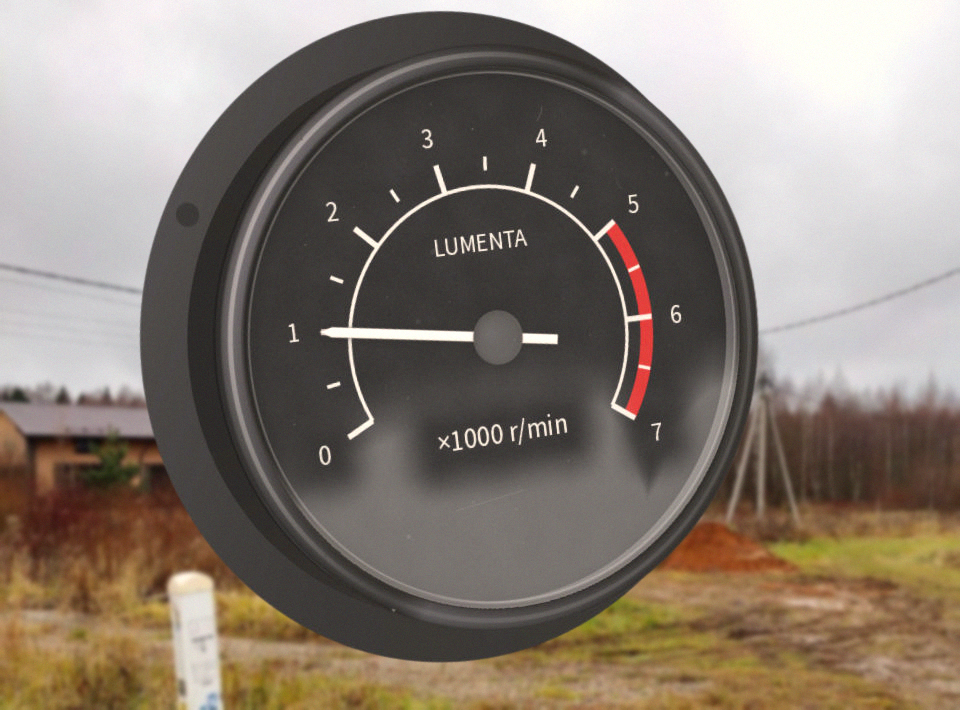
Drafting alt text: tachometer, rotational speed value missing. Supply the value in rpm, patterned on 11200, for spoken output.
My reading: 1000
